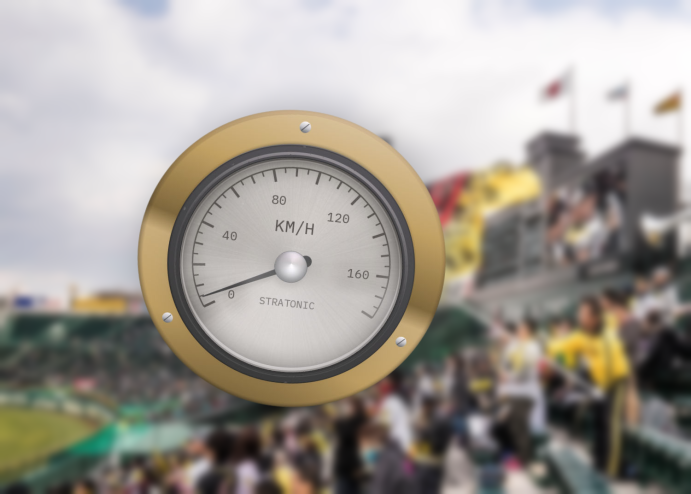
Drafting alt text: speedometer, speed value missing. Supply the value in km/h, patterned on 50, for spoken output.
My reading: 5
